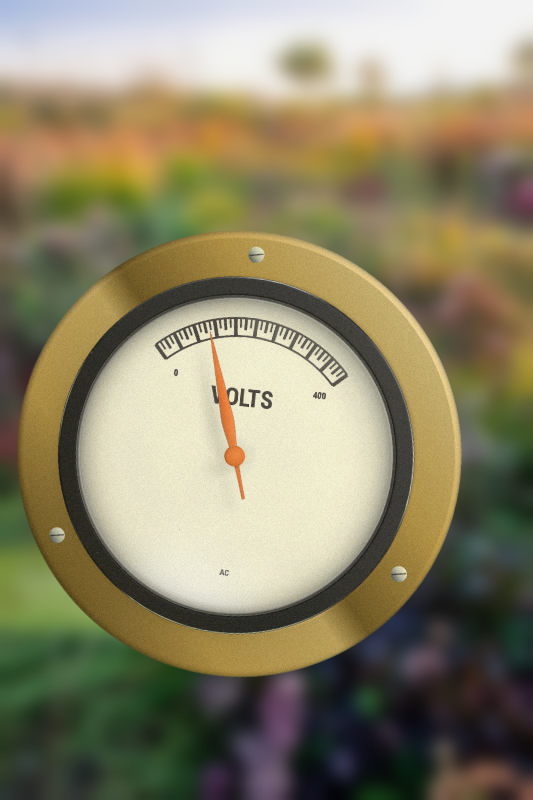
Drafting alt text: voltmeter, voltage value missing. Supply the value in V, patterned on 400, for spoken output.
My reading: 110
